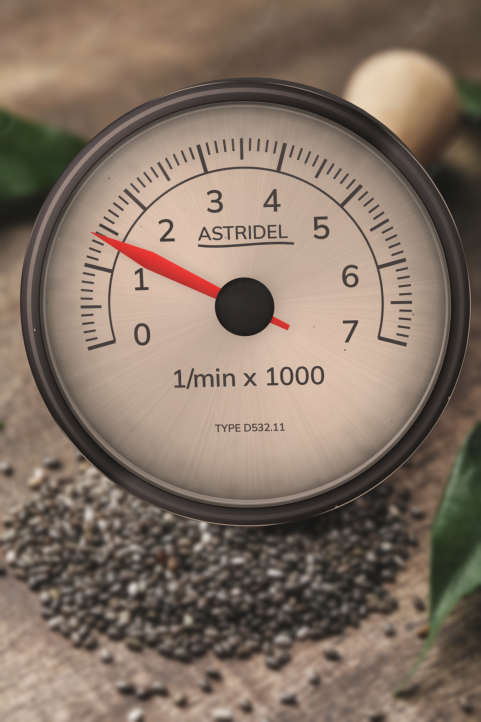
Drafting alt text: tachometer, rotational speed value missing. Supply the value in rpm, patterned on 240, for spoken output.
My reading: 1400
